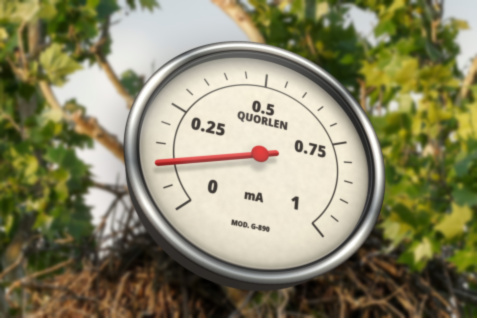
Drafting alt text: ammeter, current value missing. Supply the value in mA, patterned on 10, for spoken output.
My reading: 0.1
